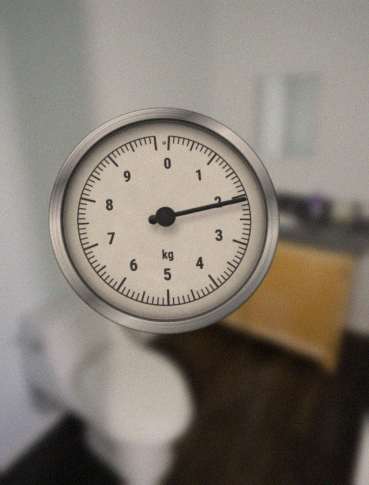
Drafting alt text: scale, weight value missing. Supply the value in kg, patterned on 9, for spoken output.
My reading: 2.1
